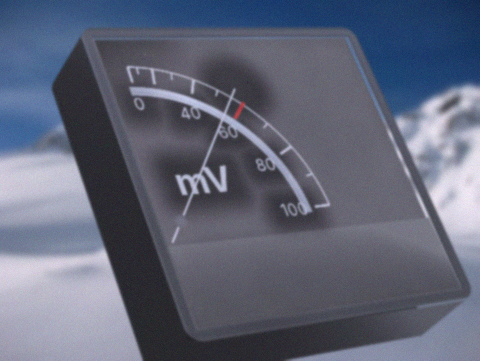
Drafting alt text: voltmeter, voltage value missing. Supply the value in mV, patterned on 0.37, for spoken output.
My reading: 55
